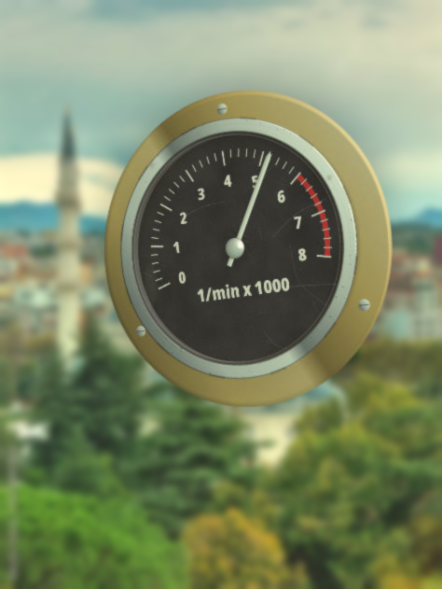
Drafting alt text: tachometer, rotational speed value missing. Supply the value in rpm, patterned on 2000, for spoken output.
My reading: 5200
